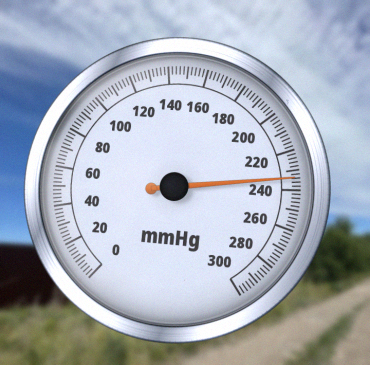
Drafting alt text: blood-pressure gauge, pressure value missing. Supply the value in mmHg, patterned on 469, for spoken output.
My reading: 234
